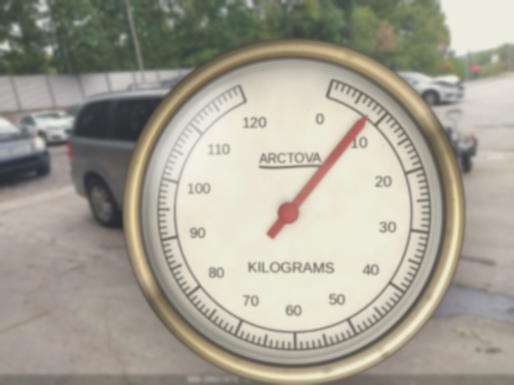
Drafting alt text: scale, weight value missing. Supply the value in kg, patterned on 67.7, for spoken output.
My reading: 8
